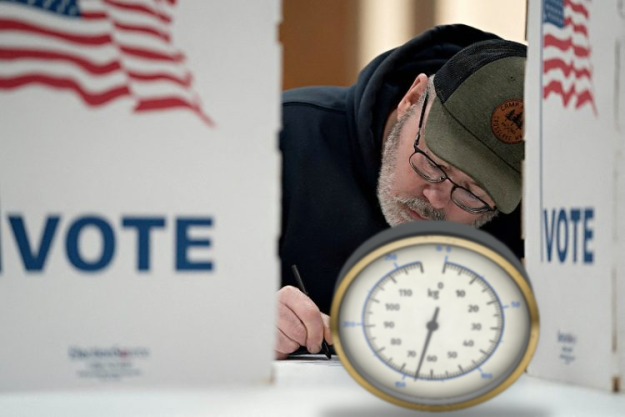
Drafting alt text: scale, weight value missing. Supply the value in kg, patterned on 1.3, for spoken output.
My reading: 65
